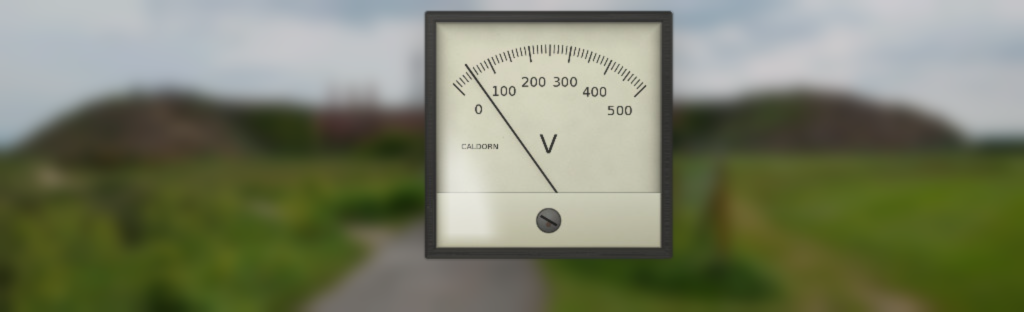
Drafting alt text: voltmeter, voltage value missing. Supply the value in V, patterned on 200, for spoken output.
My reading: 50
